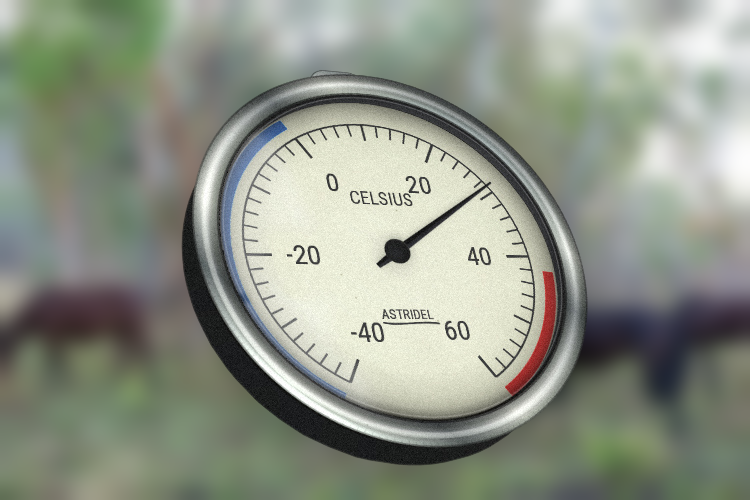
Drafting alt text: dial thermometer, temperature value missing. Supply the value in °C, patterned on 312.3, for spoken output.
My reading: 29
